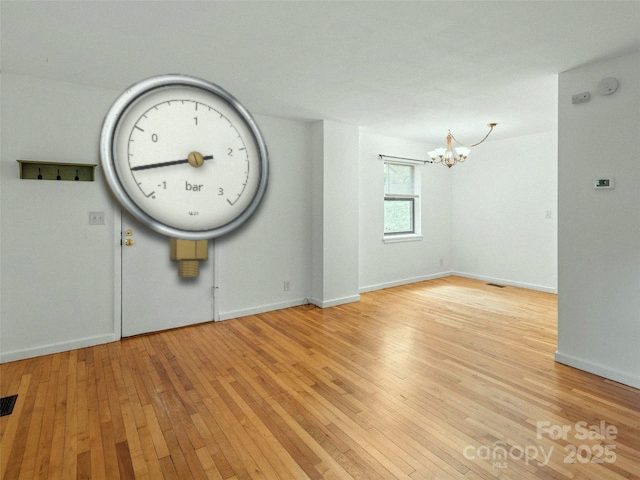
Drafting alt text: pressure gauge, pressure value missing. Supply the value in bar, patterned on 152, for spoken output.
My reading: -0.6
